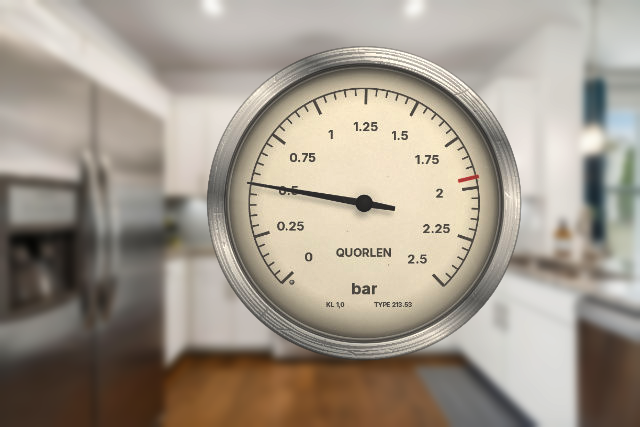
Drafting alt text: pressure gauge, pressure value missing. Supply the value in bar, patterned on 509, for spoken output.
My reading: 0.5
